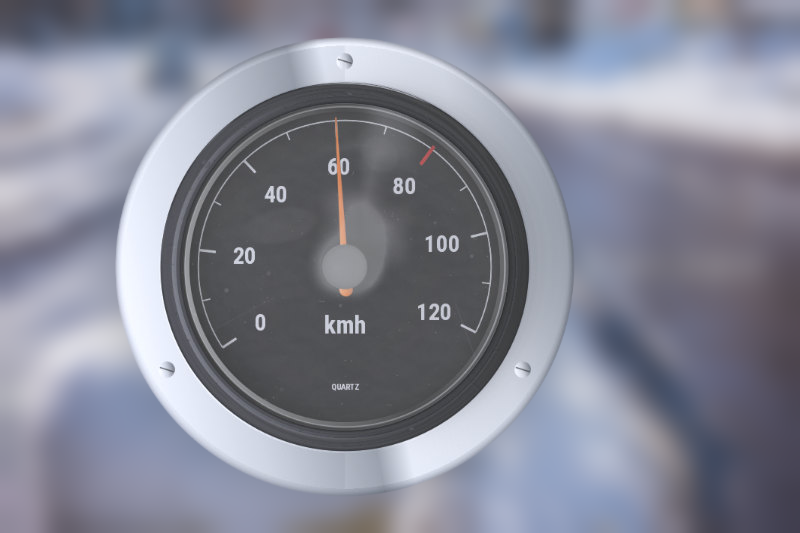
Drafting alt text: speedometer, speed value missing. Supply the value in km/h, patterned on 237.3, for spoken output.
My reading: 60
